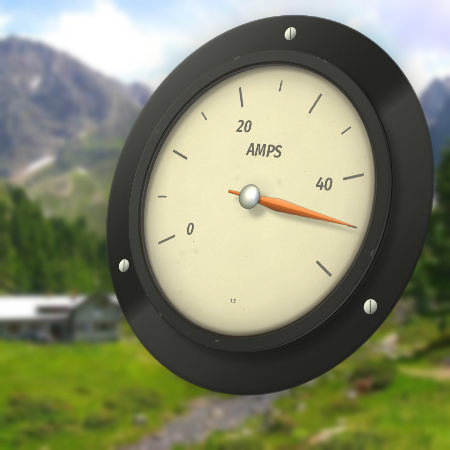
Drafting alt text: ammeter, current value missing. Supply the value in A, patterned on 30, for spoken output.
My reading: 45
